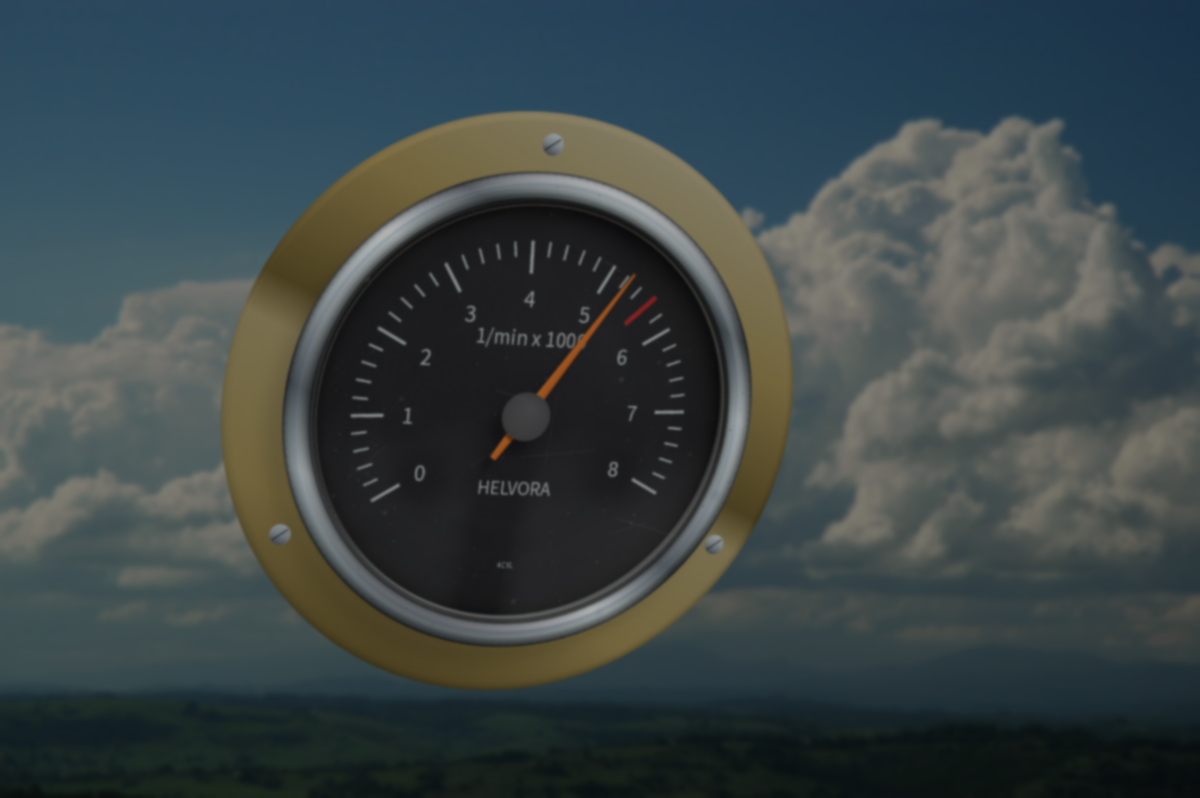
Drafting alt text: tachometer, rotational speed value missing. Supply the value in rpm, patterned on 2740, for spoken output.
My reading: 5200
